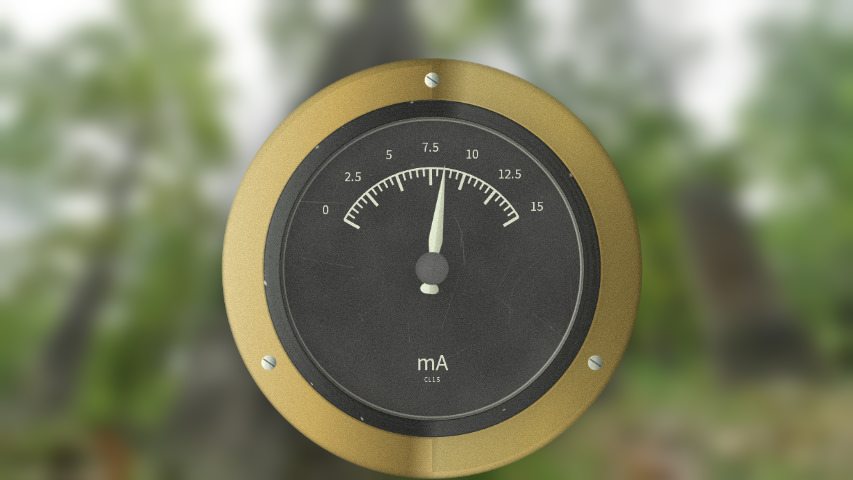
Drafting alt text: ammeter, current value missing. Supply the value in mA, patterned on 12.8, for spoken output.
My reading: 8.5
